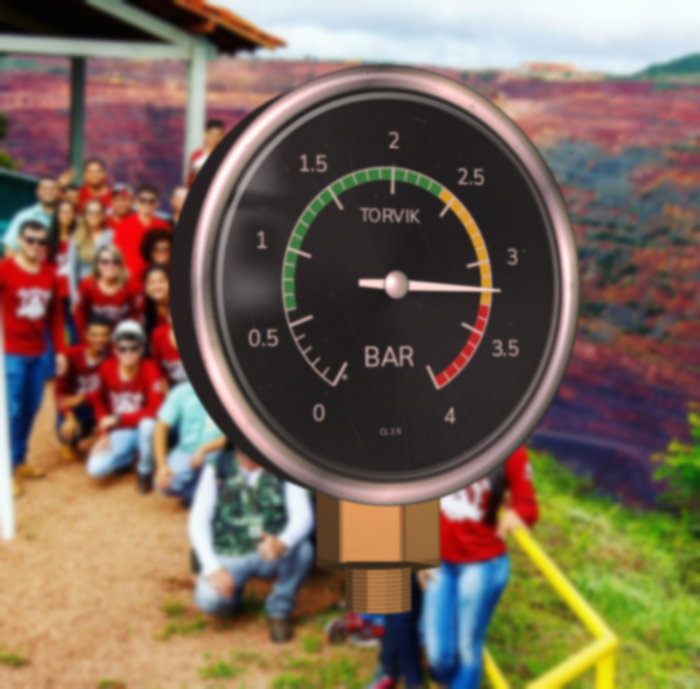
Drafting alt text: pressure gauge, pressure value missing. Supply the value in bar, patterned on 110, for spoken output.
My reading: 3.2
